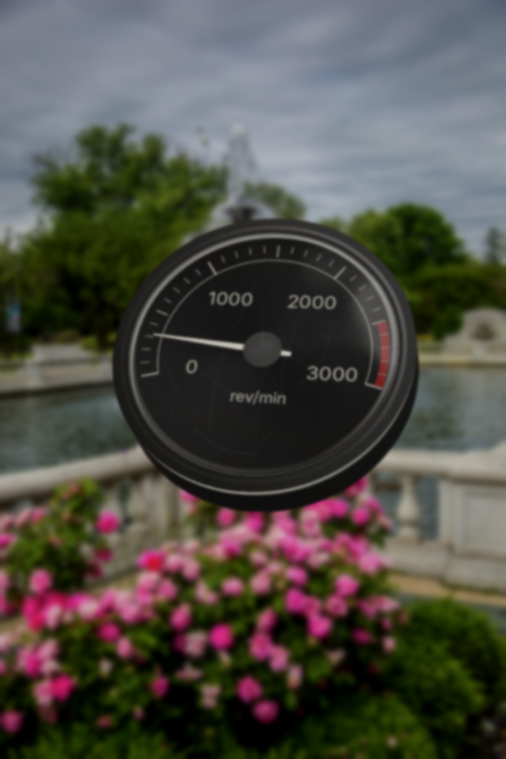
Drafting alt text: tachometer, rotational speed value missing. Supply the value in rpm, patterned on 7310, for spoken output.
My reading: 300
